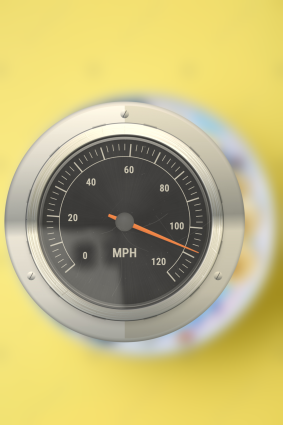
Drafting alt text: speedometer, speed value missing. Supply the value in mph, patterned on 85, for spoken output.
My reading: 108
